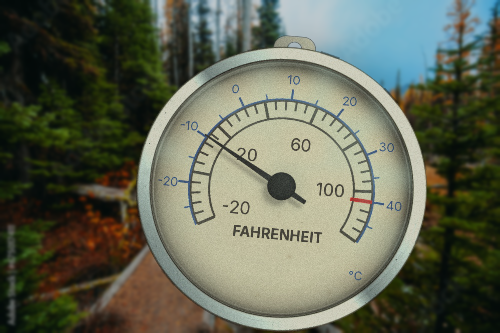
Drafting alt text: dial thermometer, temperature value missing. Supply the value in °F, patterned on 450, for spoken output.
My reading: 14
